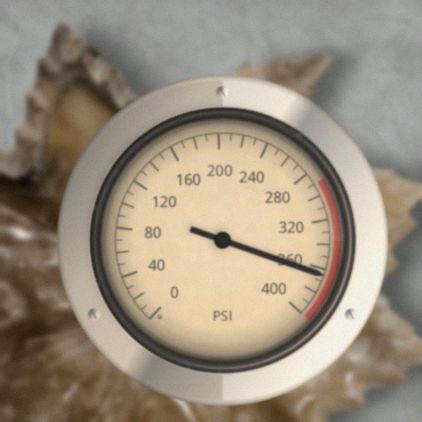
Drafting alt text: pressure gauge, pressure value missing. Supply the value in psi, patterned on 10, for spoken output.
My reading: 365
